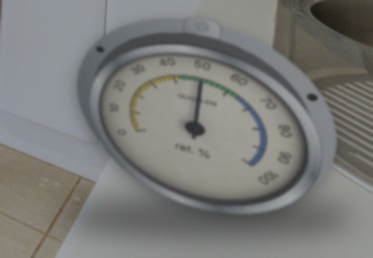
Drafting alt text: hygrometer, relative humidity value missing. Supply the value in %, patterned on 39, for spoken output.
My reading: 50
